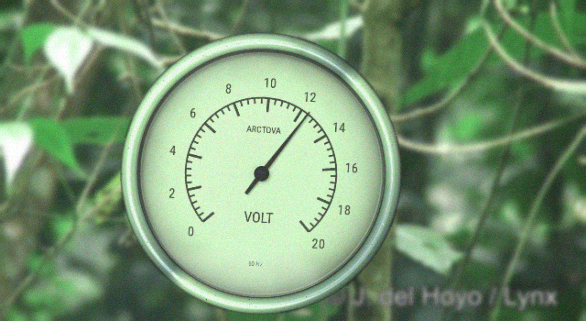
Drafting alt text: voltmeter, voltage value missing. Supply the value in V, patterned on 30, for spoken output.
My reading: 12.4
